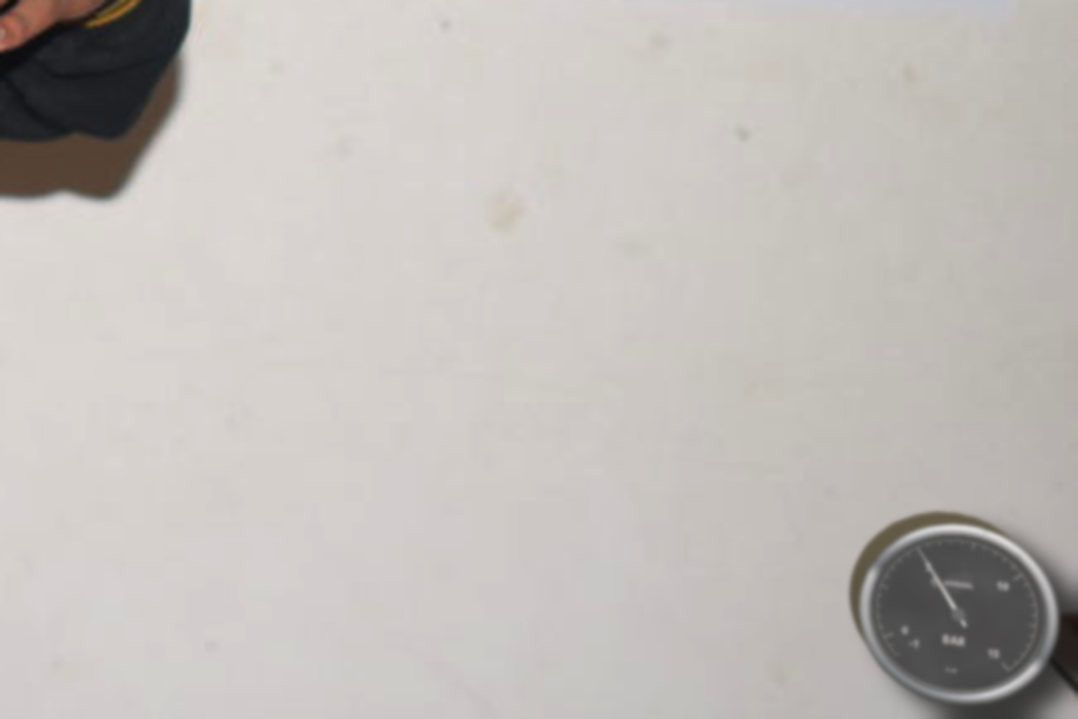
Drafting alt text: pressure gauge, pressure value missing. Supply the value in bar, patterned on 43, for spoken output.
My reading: 5
